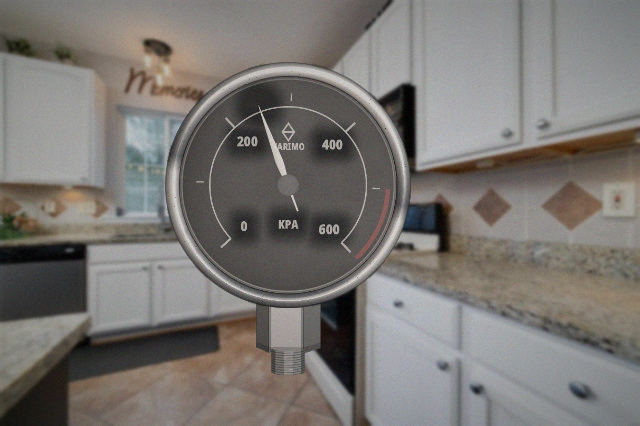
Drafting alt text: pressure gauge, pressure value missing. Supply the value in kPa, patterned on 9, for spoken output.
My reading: 250
